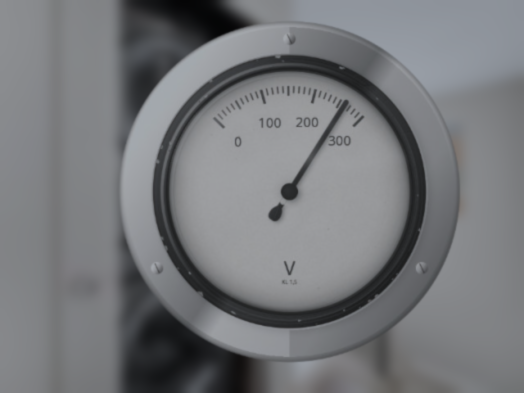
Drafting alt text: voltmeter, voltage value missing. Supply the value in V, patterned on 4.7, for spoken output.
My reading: 260
